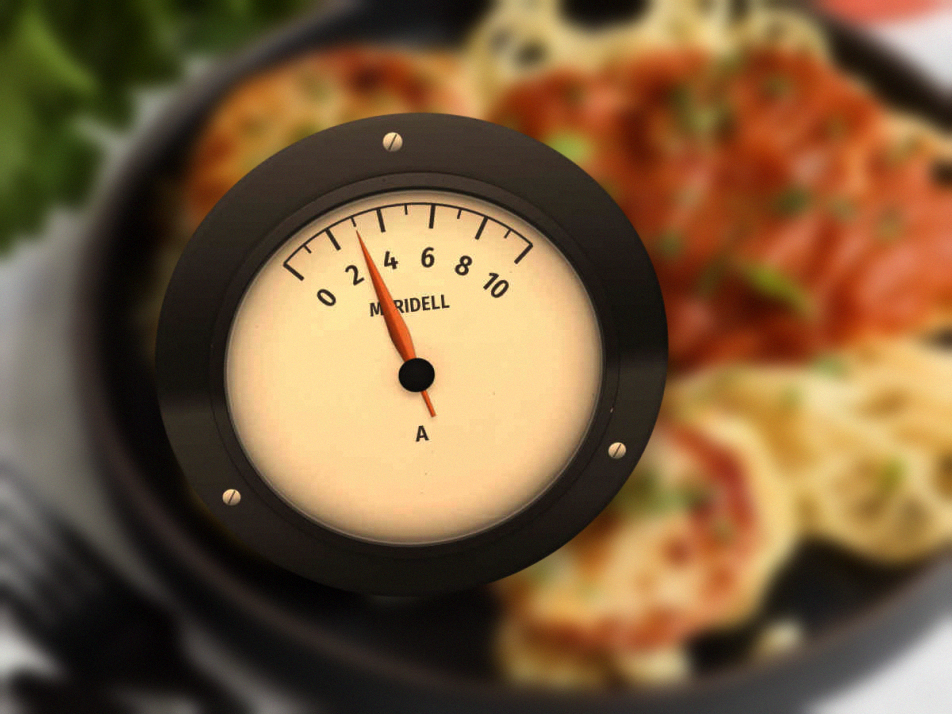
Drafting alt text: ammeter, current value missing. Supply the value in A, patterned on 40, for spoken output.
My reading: 3
